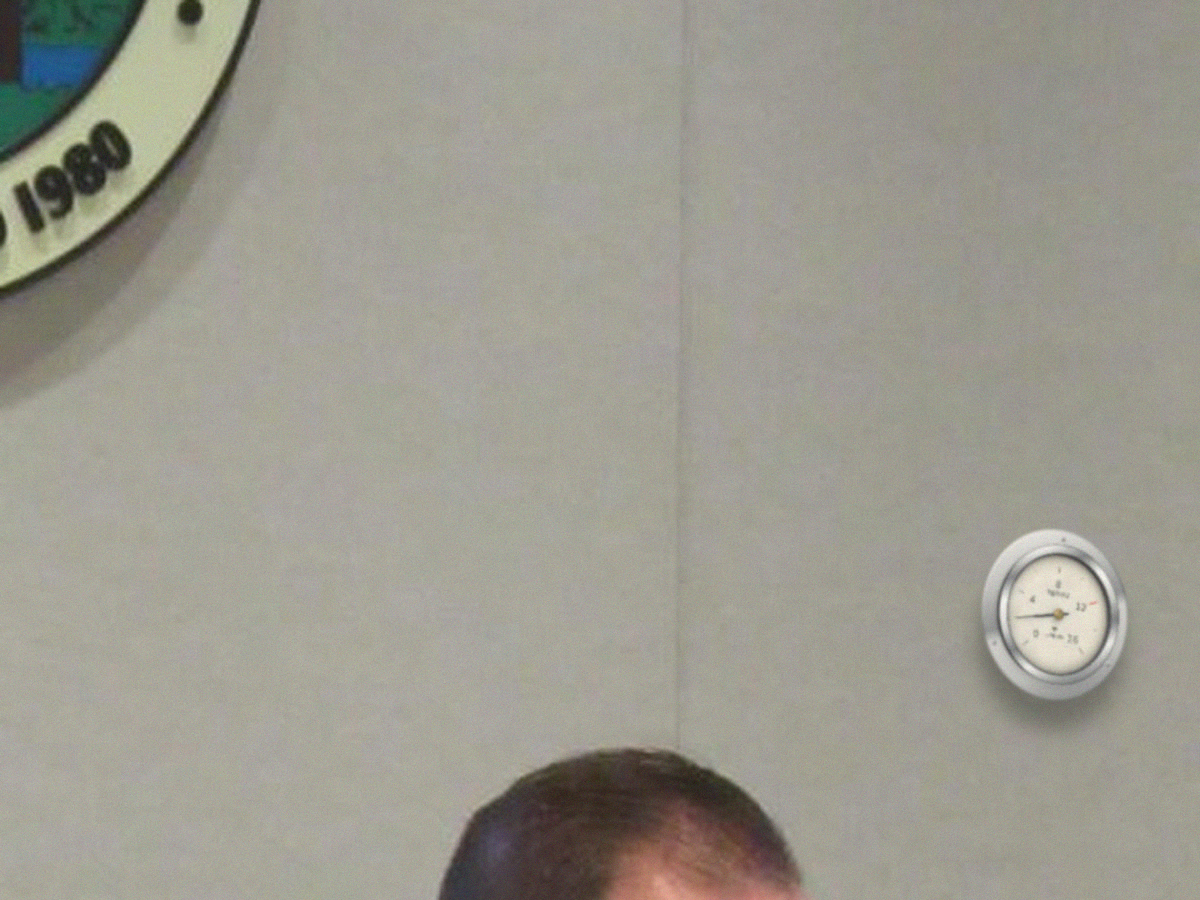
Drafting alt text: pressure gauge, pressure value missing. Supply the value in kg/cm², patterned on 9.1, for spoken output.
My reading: 2
